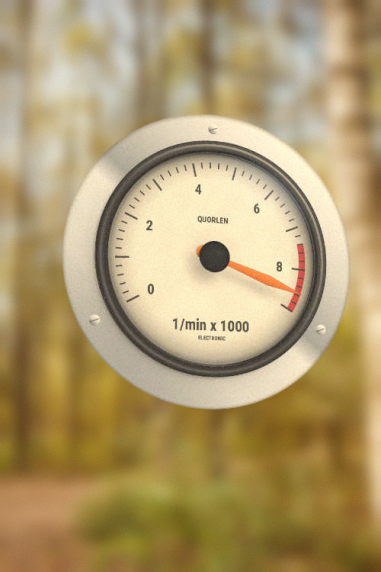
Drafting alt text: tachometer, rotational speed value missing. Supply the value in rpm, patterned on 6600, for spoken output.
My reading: 8600
